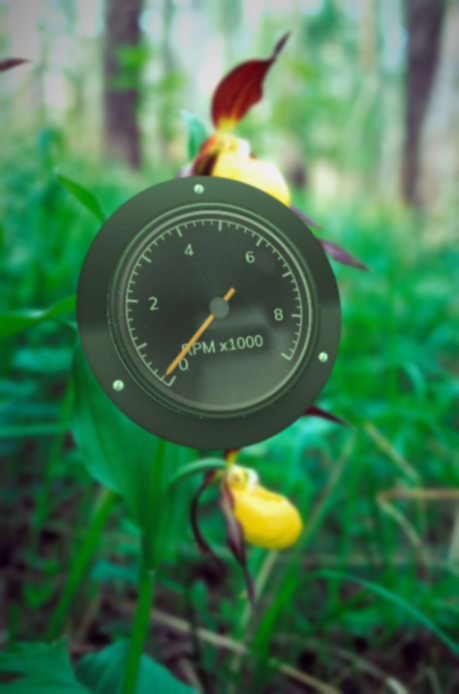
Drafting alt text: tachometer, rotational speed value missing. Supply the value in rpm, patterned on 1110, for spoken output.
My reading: 200
